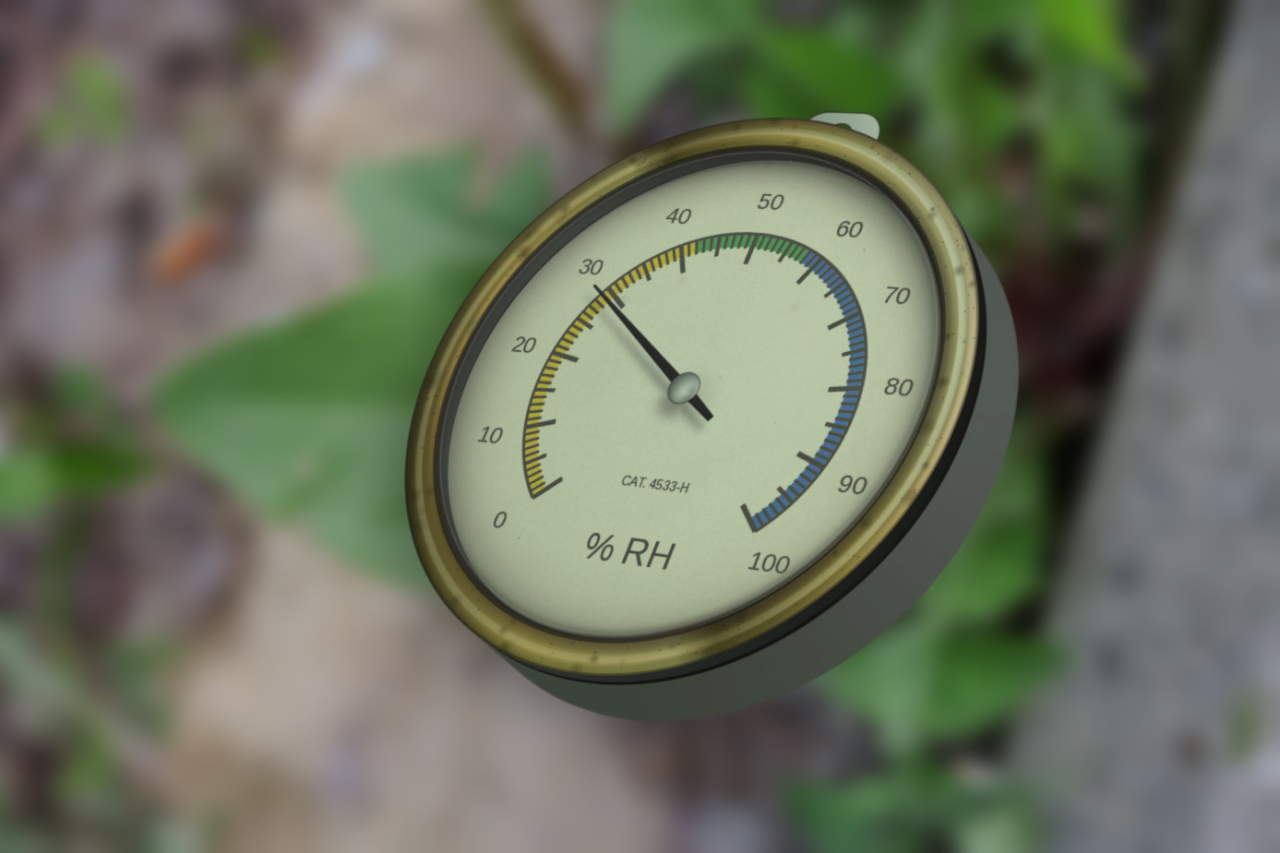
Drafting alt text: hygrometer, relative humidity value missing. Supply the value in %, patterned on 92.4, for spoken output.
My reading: 29
